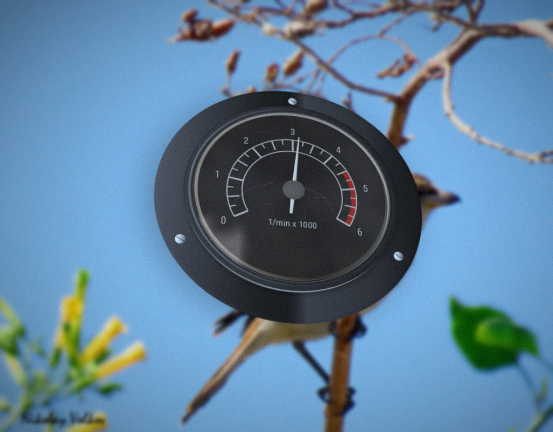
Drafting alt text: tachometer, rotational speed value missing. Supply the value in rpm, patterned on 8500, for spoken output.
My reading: 3125
